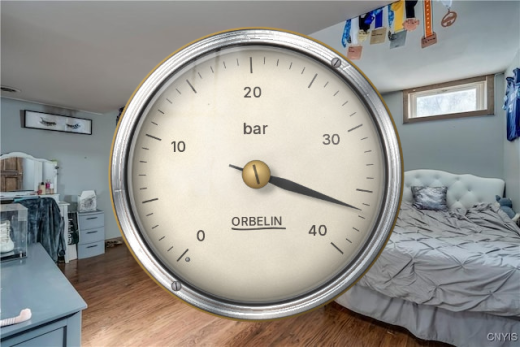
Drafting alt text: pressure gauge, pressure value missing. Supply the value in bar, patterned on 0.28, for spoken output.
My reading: 36.5
